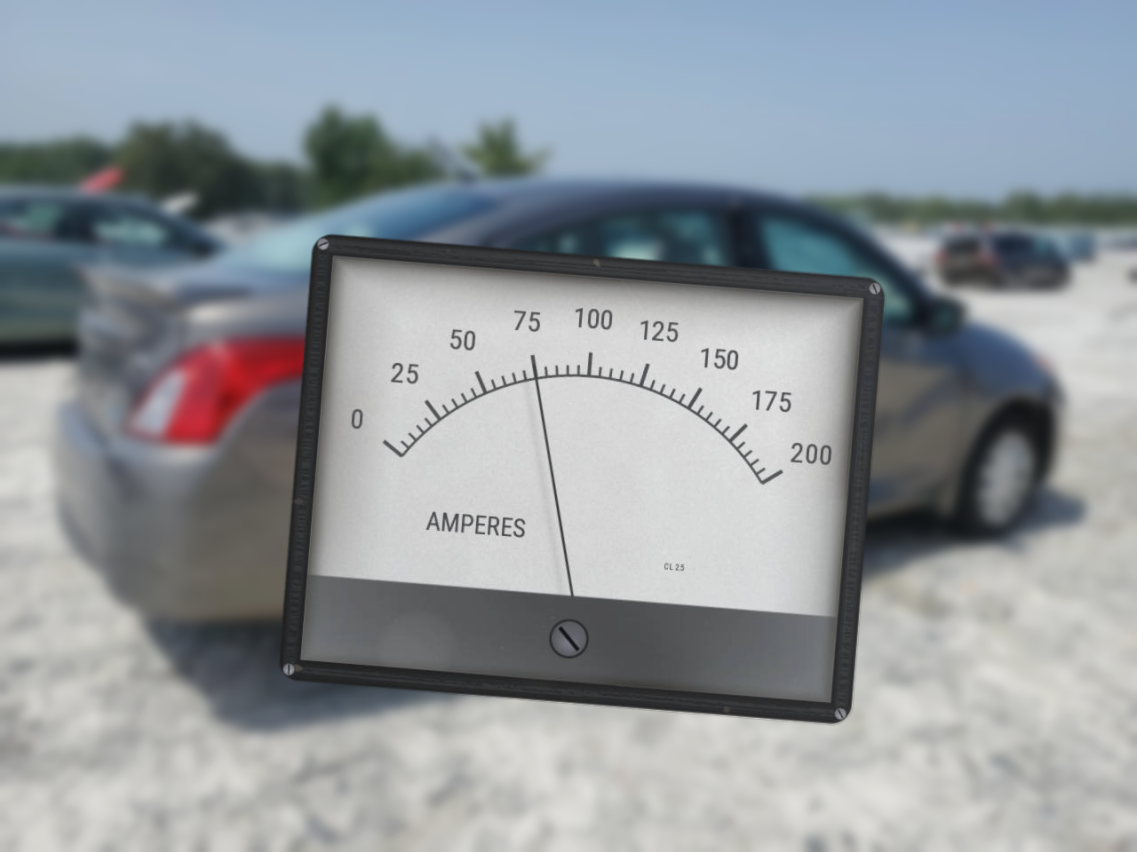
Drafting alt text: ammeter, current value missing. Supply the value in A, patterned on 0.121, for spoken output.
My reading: 75
